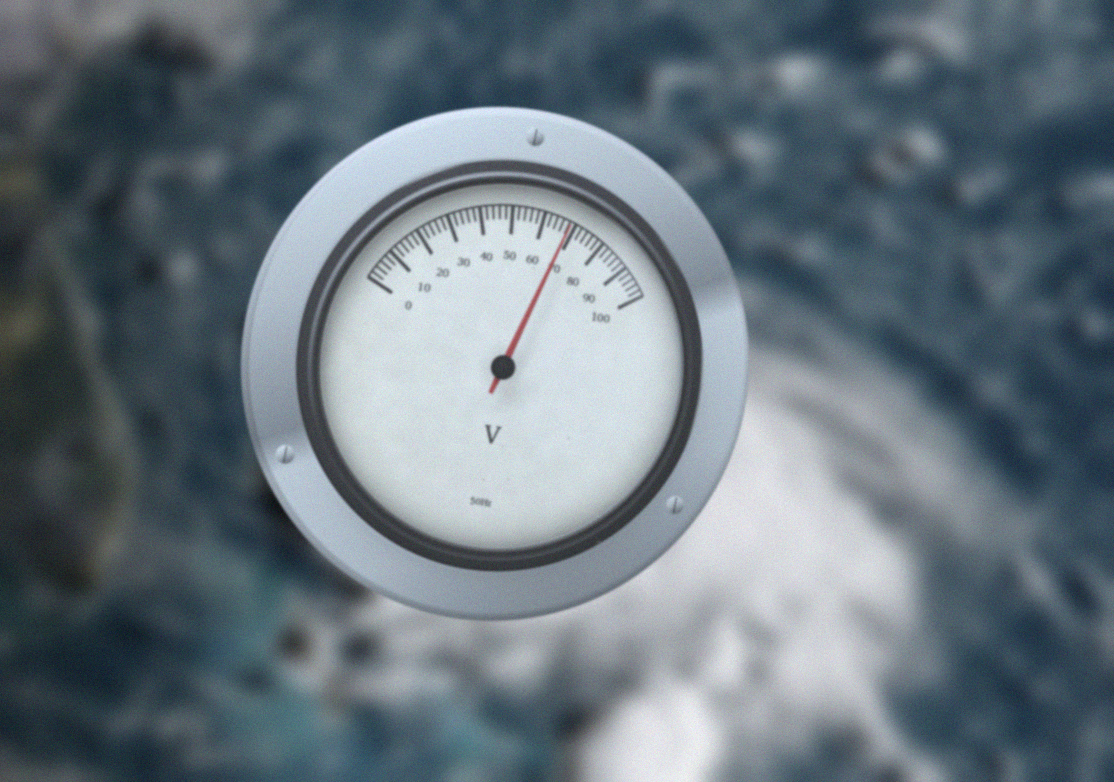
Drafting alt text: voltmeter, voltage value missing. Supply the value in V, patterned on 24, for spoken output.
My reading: 68
